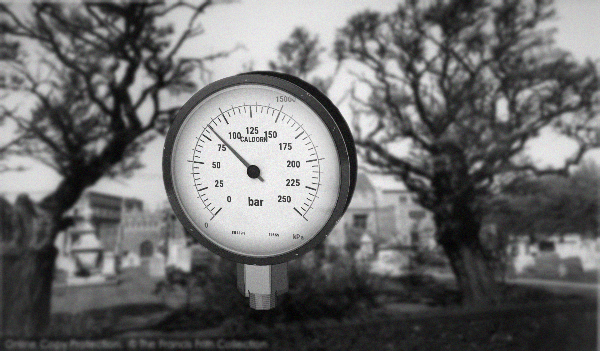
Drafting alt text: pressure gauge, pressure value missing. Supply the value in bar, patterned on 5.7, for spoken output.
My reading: 85
